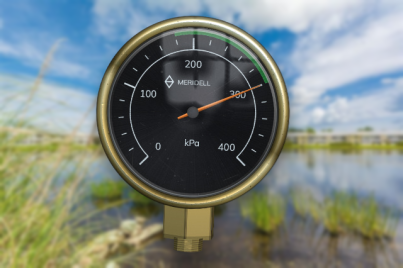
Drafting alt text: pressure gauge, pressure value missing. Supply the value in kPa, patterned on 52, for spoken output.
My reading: 300
